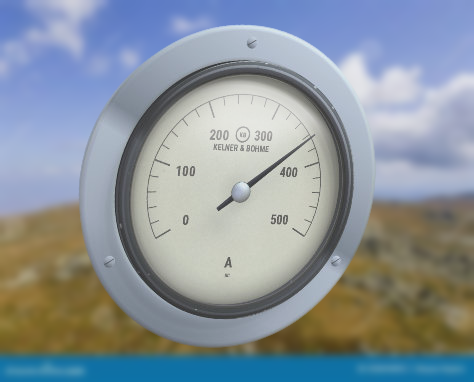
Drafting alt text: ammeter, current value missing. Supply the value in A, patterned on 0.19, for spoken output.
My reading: 360
